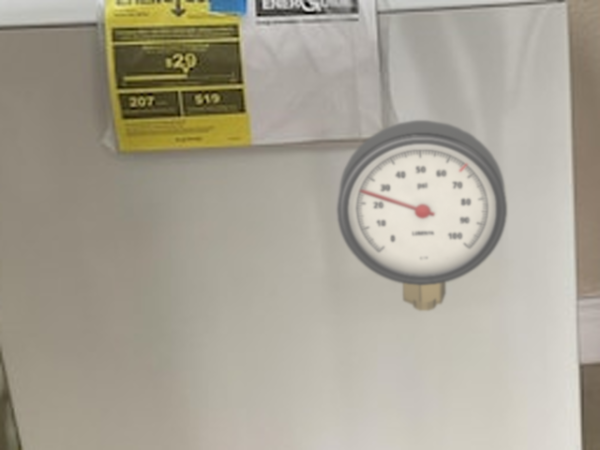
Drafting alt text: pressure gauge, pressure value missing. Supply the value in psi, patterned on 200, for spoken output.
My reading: 25
